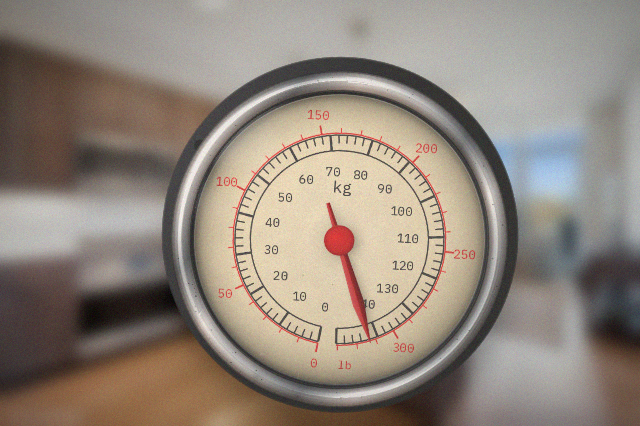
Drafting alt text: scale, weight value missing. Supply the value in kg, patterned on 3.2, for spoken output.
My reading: 142
